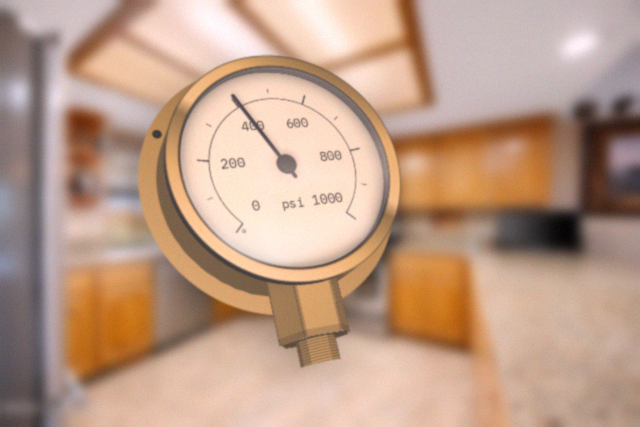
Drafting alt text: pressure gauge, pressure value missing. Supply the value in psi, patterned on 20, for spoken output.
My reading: 400
